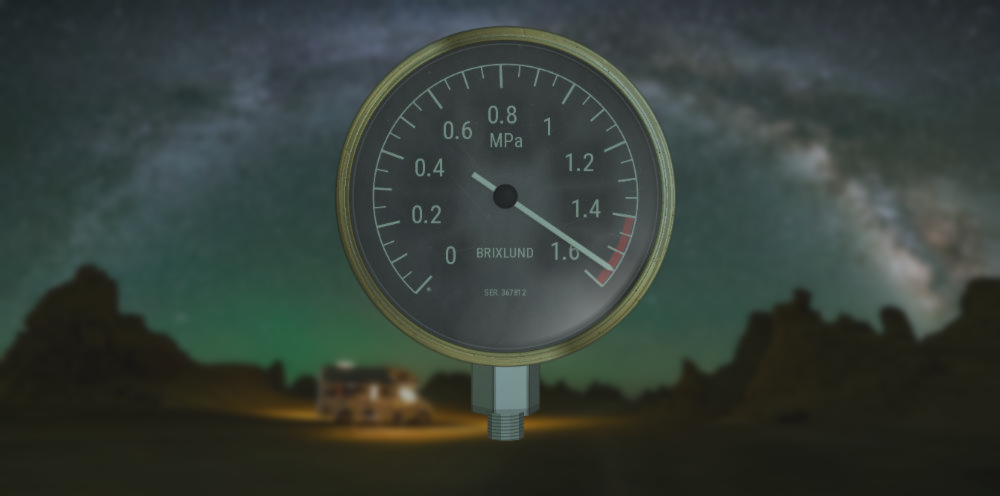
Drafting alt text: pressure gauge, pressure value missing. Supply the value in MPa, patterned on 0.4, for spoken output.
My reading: 1.55
